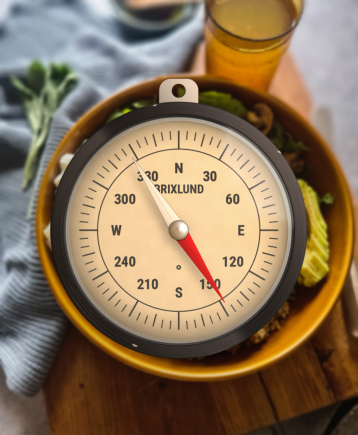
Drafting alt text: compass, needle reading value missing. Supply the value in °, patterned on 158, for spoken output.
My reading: 147.5
